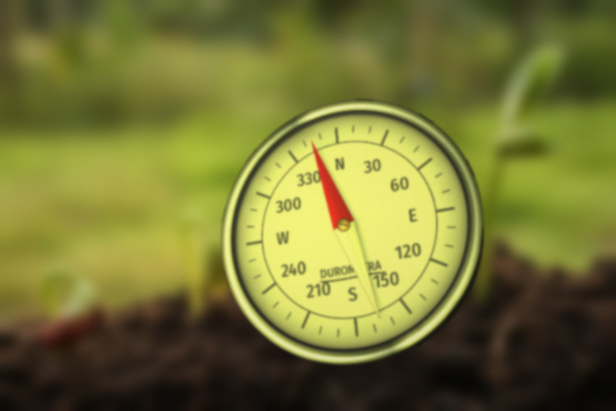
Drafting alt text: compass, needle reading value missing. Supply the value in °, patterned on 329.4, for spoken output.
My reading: 345
